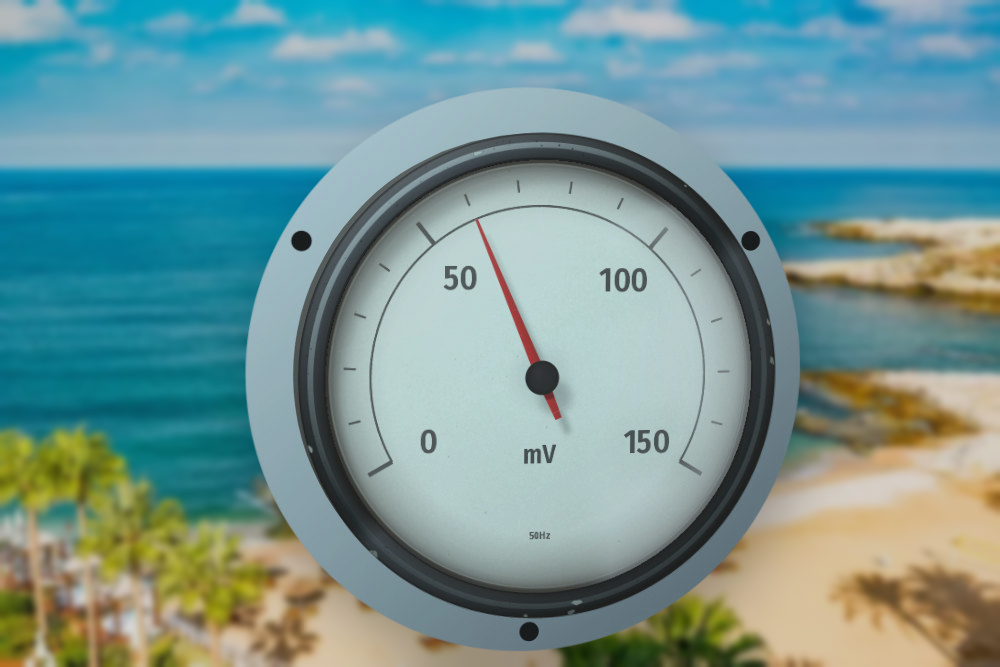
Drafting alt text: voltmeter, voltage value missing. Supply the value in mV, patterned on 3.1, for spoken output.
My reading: 60
